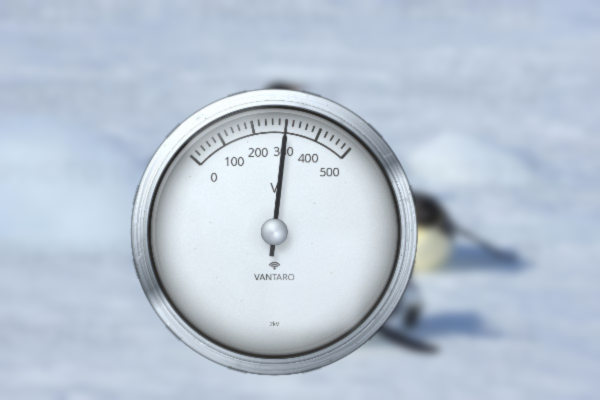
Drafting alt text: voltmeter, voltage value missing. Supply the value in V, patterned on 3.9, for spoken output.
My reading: 300
